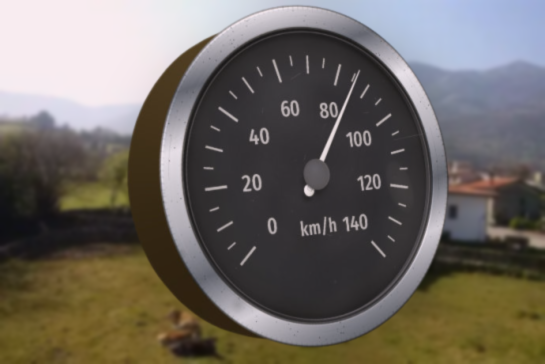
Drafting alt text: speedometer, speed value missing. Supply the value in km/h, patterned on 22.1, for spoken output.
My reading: 85
